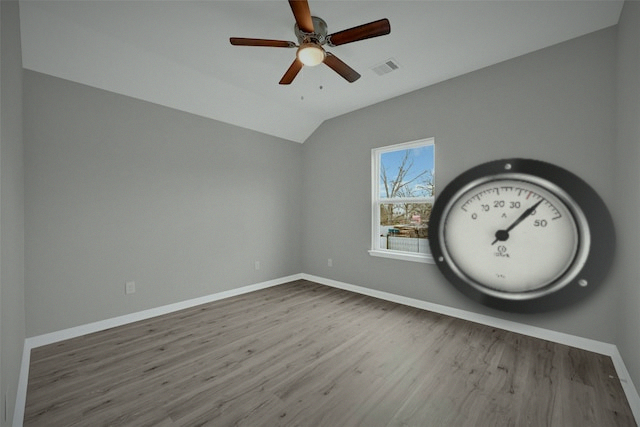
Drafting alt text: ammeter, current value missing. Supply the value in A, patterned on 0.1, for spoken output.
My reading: 40
